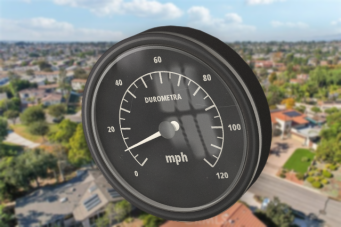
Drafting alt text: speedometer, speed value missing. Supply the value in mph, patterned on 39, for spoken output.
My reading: 10
